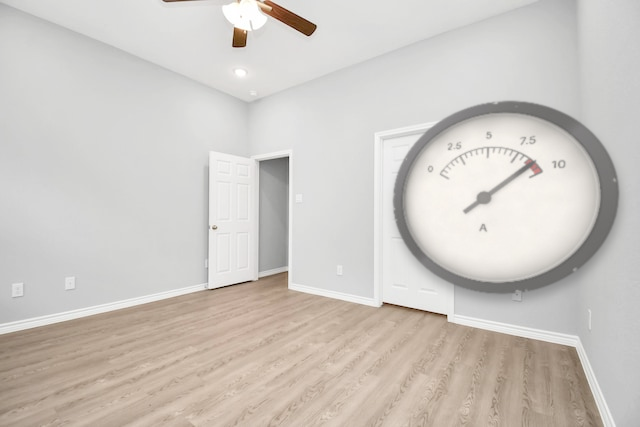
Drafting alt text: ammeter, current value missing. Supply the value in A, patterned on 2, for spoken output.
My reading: 9
